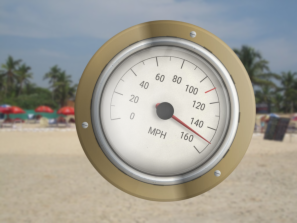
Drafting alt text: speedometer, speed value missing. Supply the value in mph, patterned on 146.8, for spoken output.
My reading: 150
